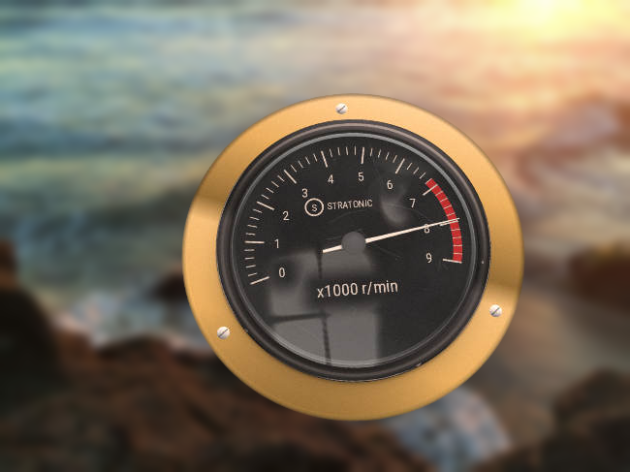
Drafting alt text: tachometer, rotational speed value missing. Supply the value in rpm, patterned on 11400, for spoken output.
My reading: 8000
